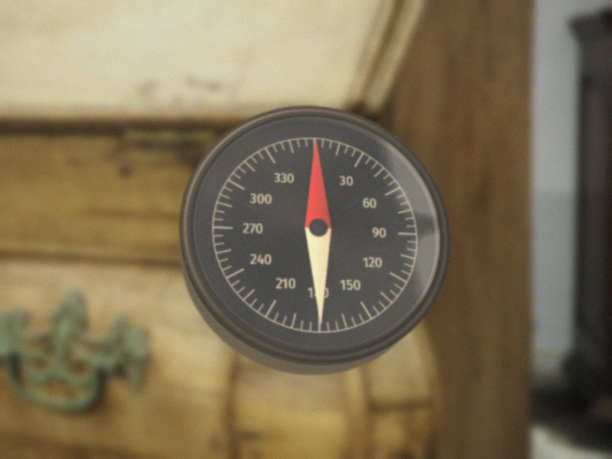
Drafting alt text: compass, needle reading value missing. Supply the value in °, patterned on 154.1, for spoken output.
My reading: 0
